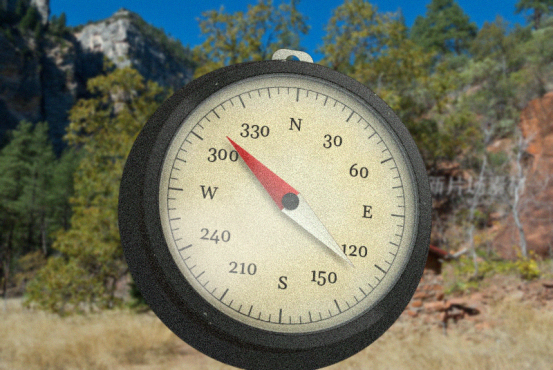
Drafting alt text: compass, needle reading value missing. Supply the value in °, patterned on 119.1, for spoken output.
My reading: 310
